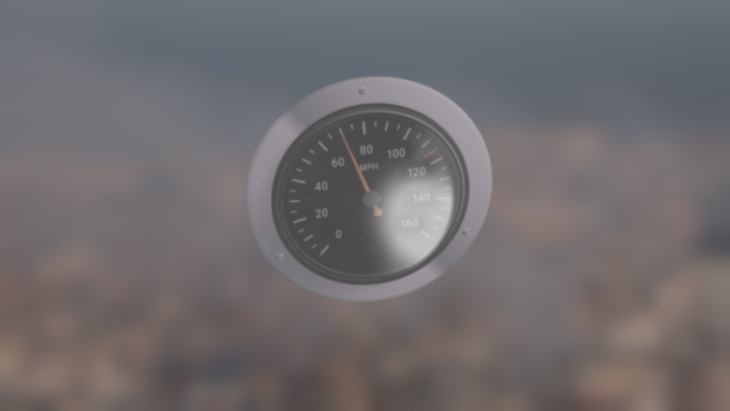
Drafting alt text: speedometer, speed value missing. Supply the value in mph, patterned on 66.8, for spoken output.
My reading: 70
